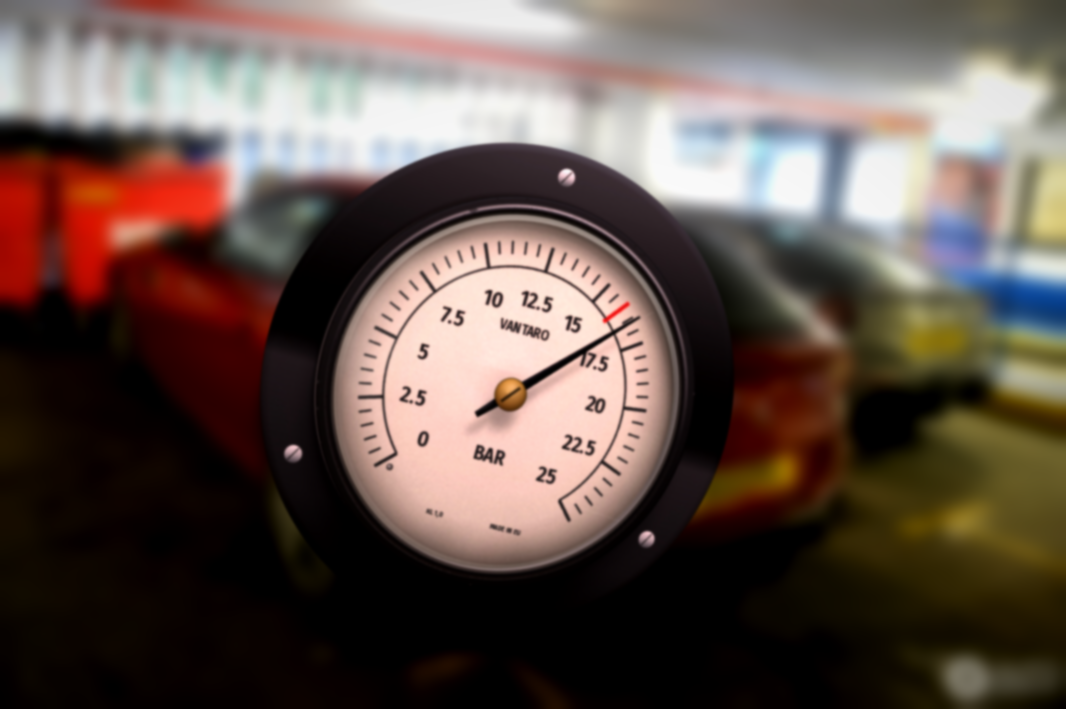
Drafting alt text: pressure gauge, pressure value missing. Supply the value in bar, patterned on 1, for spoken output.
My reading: 16.5
